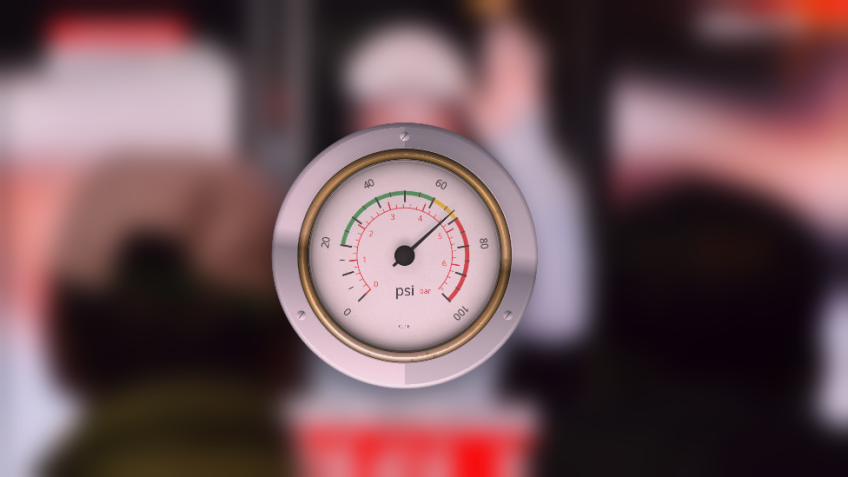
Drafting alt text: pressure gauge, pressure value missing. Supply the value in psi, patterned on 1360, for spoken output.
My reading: 67.5
